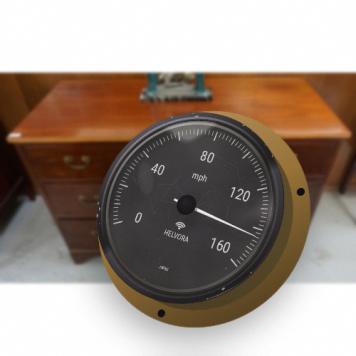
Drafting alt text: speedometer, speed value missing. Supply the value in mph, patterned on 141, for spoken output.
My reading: 144
